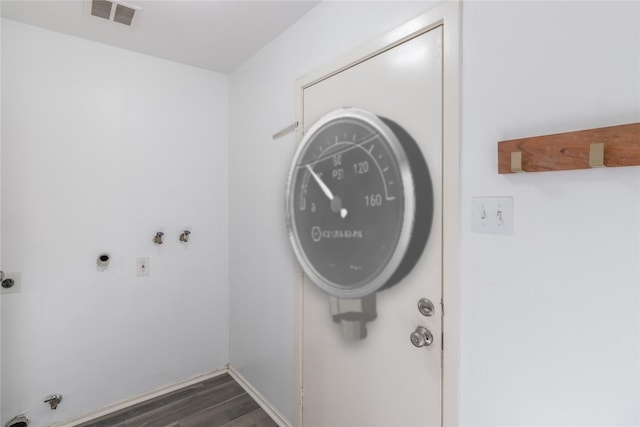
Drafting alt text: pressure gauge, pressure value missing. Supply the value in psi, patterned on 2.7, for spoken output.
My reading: 40
